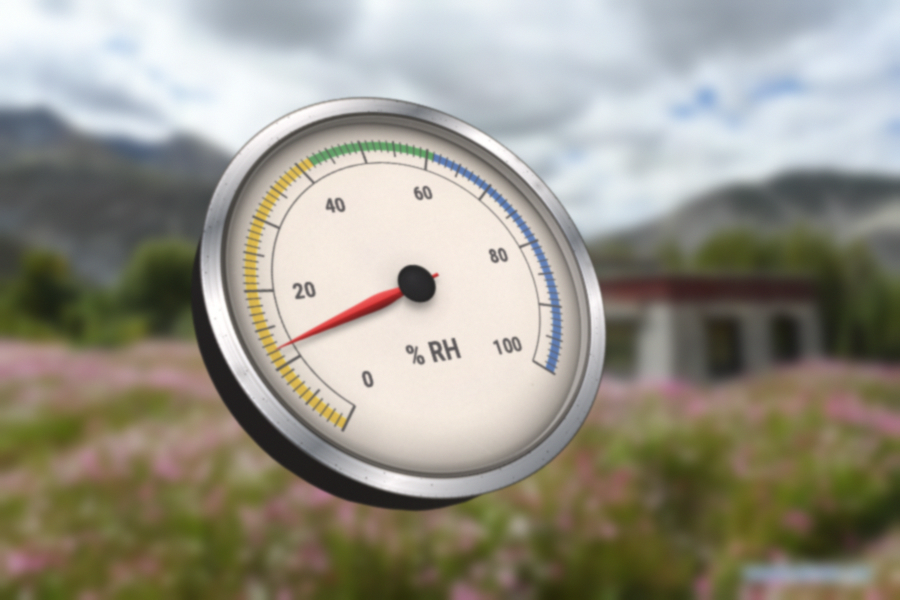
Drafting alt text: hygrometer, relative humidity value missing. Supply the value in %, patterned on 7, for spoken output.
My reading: 12
